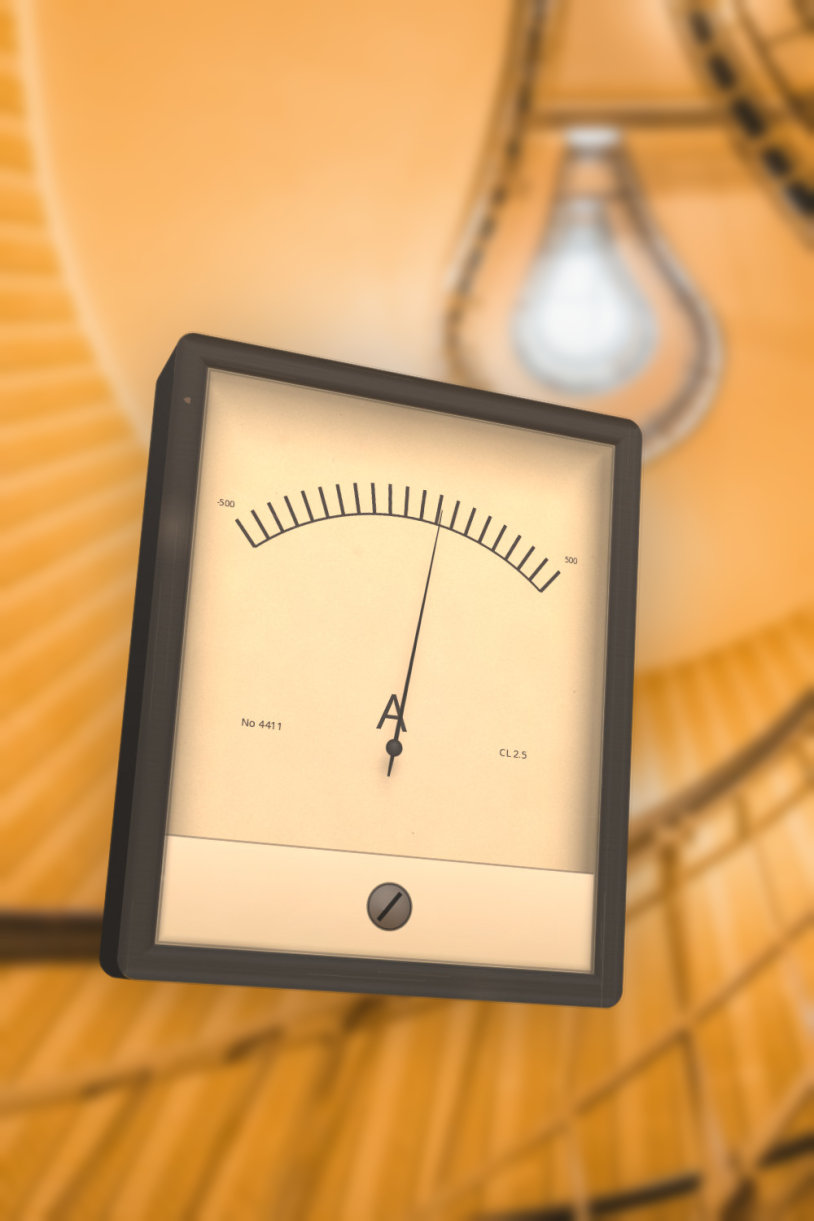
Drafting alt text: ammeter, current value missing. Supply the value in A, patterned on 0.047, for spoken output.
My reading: 100
